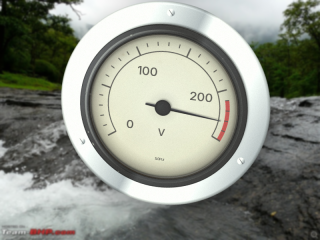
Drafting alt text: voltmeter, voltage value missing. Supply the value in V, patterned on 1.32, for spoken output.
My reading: 230
